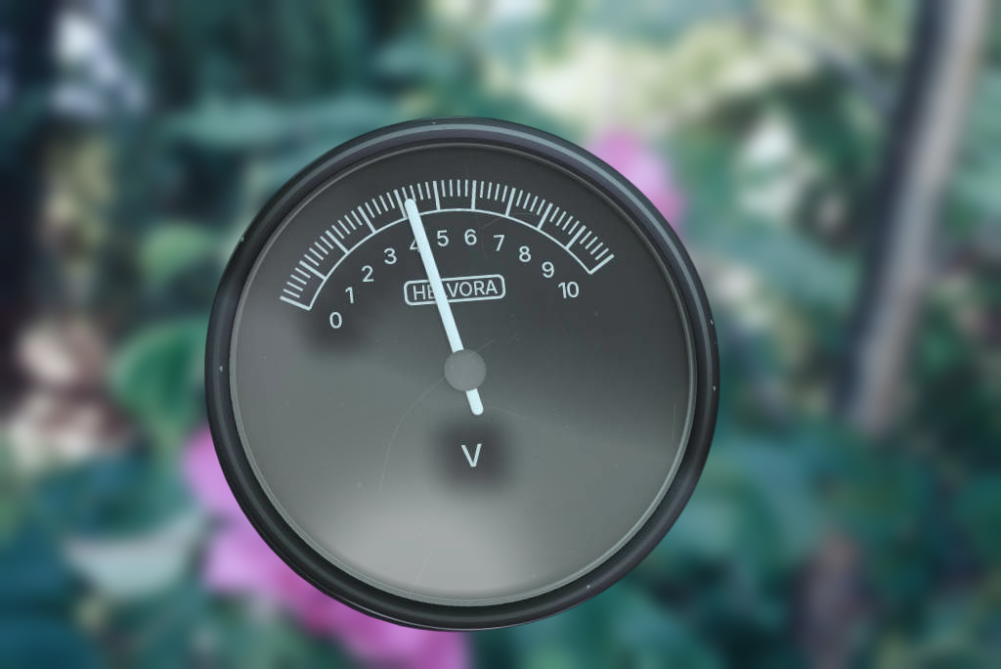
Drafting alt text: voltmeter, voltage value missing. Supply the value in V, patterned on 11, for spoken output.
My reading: 4.2
